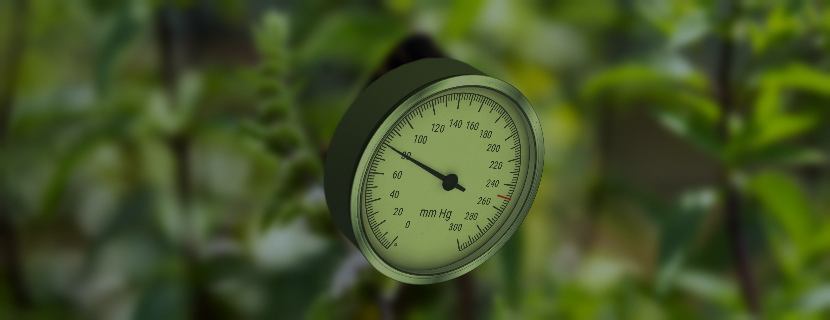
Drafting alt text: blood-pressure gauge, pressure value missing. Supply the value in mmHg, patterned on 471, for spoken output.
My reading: 80
